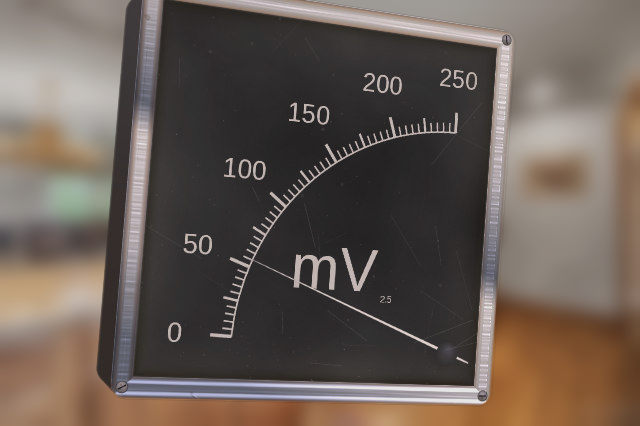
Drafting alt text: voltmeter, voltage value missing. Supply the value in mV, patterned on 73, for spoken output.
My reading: 55
